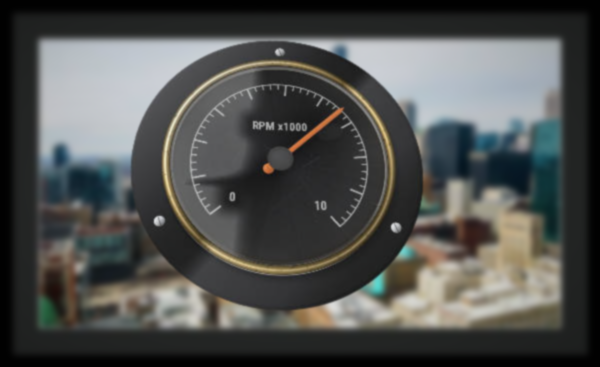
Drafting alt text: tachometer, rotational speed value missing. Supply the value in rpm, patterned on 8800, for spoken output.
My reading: 6600
